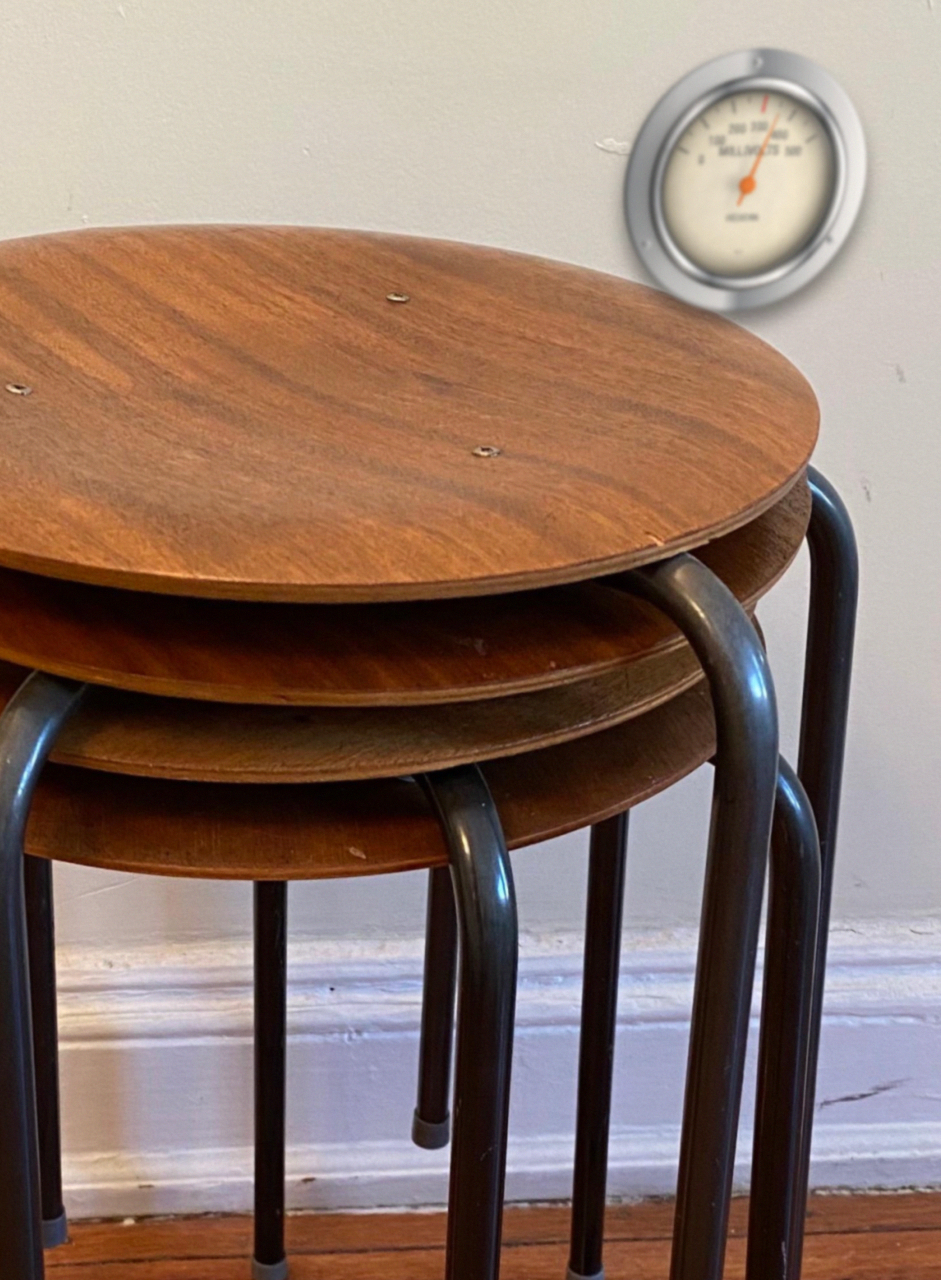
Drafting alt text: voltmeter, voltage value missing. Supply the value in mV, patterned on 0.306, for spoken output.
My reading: 350
